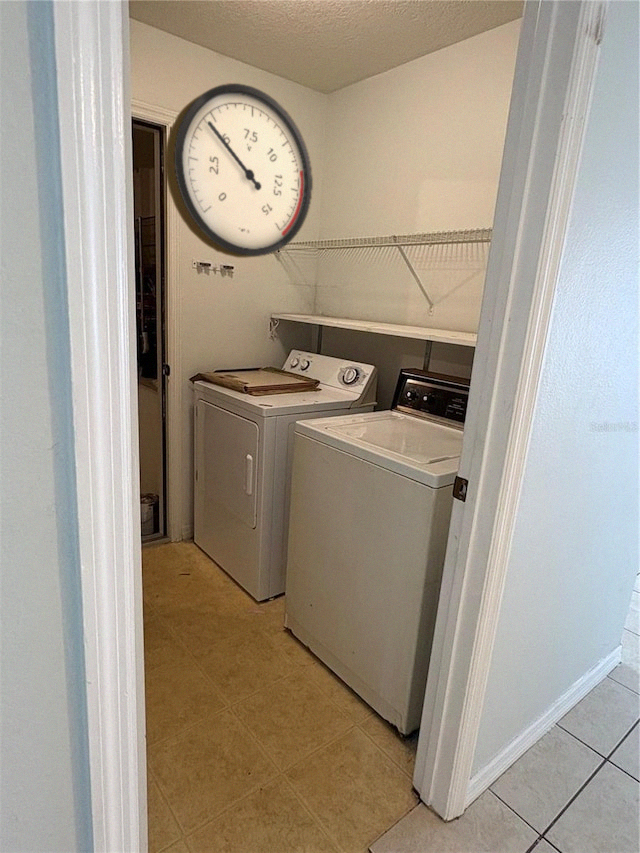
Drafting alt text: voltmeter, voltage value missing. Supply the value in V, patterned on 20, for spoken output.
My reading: 4.5
